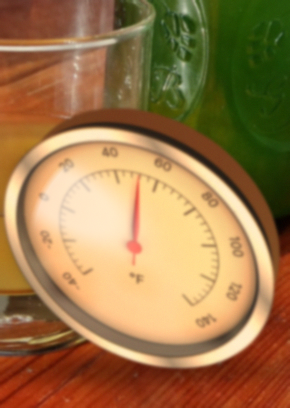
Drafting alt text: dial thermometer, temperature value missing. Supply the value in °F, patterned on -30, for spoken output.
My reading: 52
